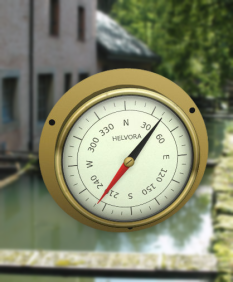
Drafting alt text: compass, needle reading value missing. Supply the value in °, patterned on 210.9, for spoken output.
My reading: 220
